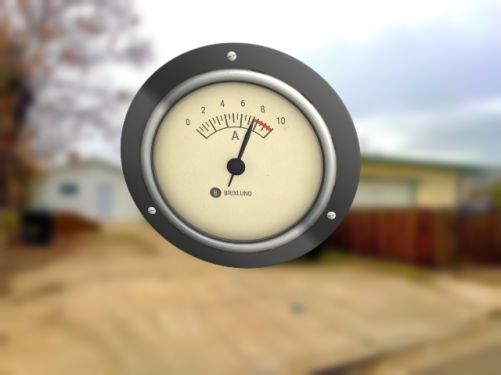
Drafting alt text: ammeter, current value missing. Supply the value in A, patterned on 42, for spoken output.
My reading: 7.5
